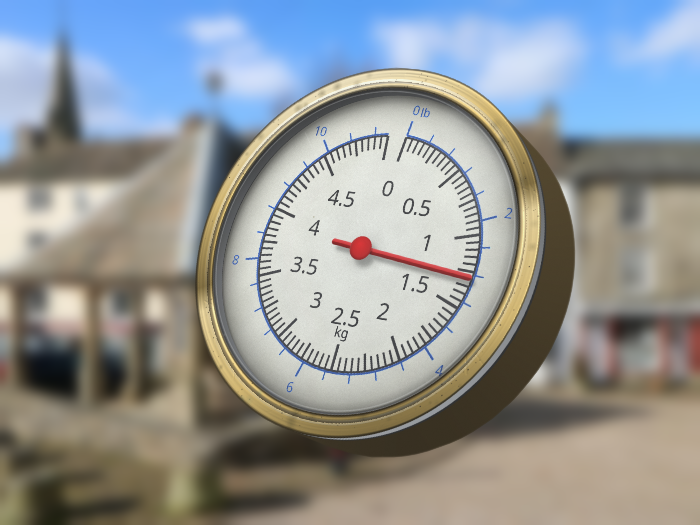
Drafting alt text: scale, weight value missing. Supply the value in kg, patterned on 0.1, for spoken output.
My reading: 1.3
